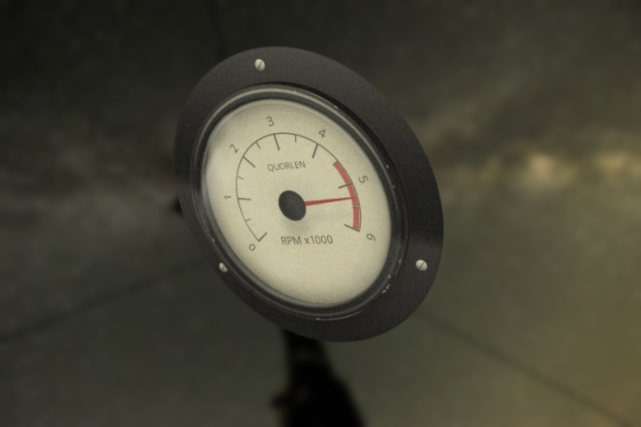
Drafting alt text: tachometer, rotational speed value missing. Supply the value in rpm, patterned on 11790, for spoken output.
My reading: 5250
